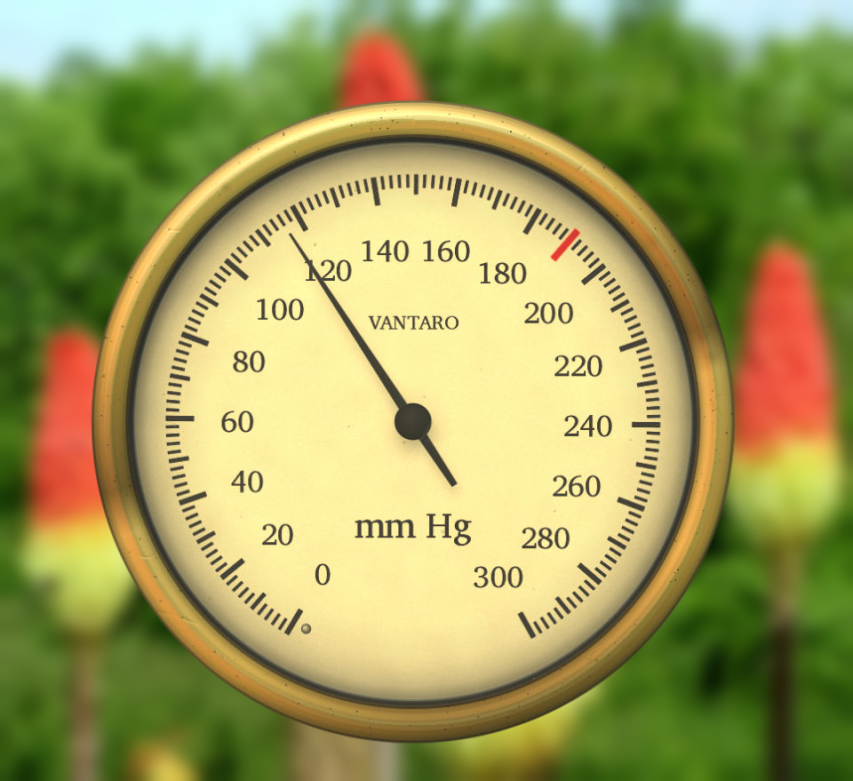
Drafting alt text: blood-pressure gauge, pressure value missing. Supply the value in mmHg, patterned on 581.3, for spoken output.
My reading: 116
